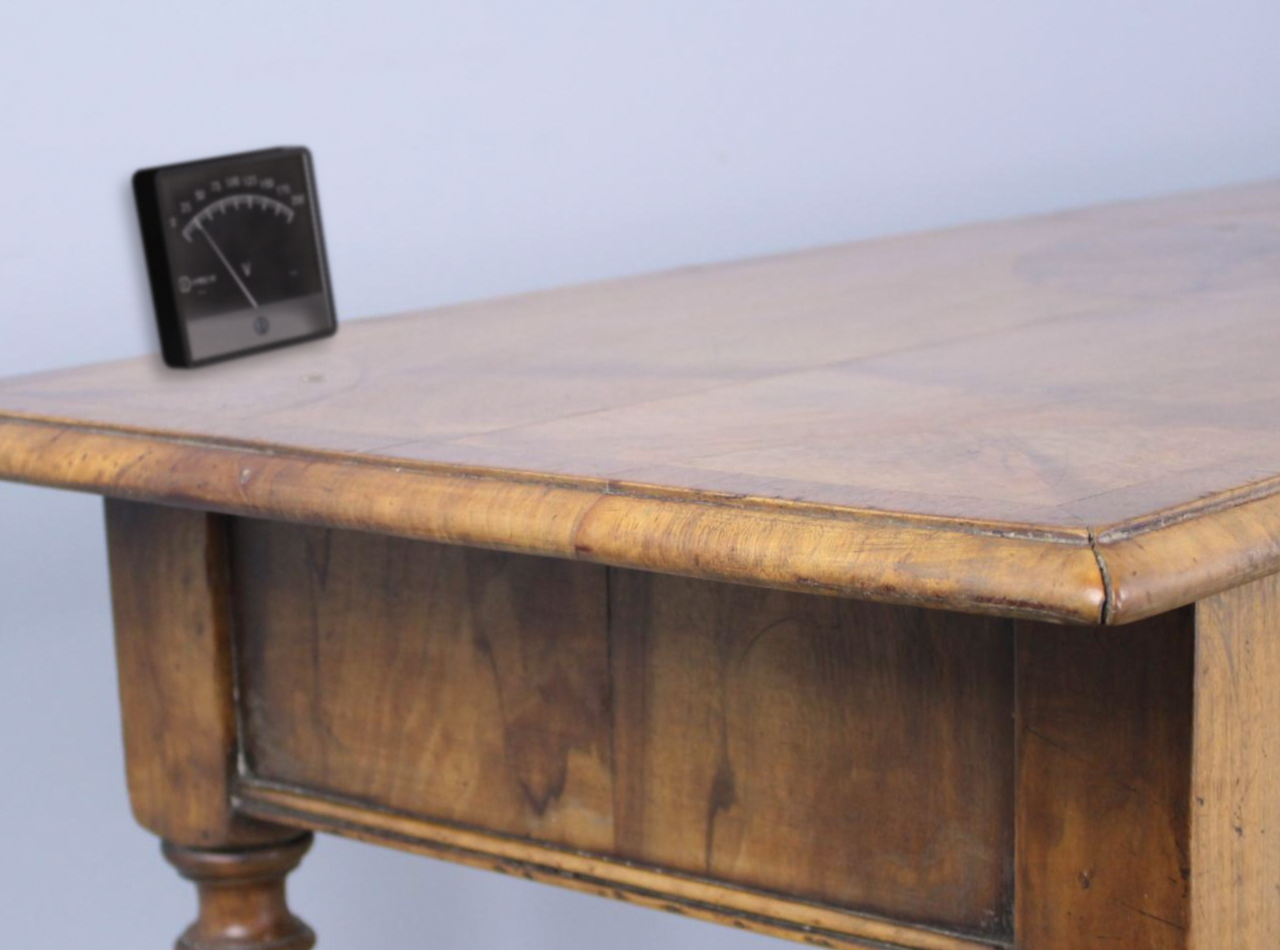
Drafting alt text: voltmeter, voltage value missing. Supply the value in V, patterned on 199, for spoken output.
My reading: 25
